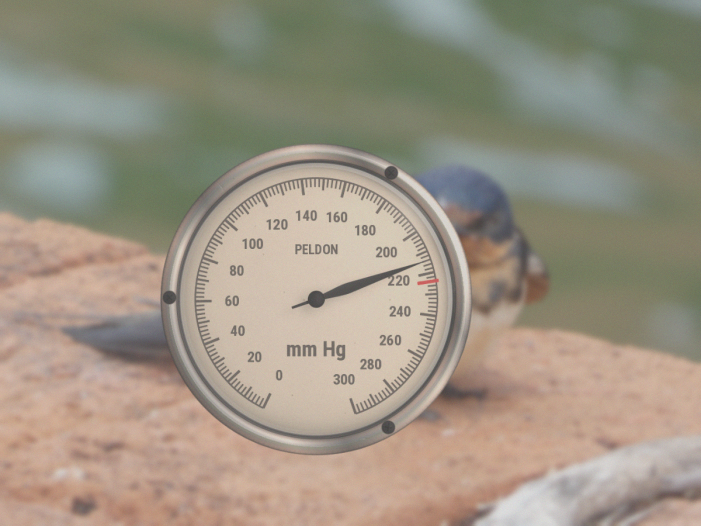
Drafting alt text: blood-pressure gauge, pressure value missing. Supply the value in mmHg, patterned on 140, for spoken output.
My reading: 214
